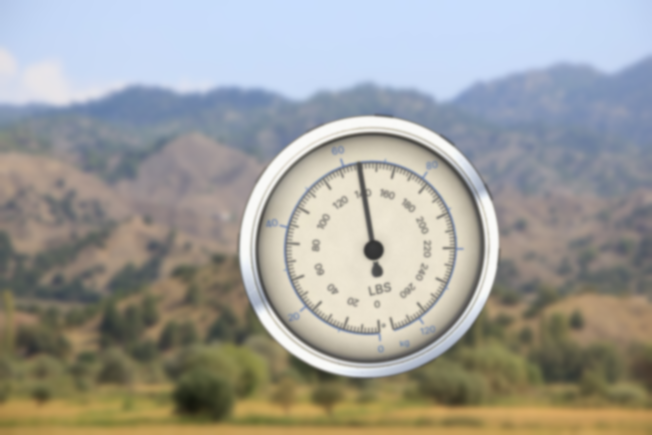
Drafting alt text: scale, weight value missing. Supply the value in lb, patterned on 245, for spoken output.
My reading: 140
